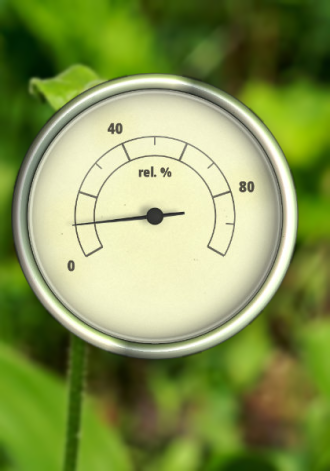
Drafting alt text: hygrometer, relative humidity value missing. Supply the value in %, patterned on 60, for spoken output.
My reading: 10
